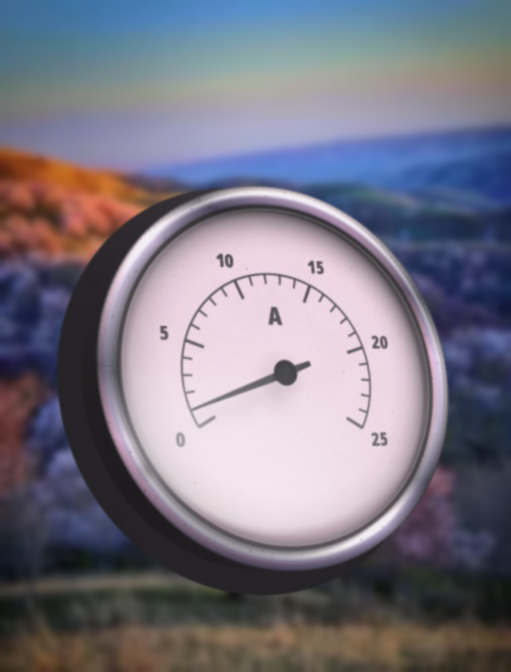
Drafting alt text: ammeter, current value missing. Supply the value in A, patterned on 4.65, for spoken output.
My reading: 1
